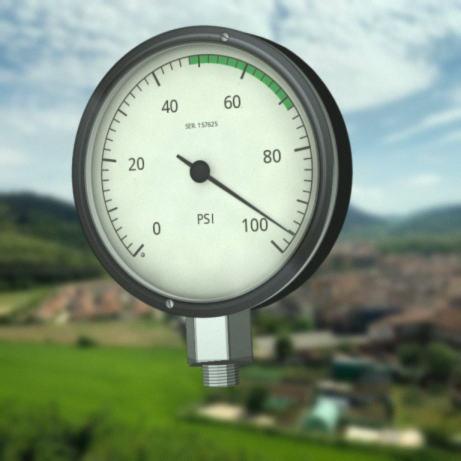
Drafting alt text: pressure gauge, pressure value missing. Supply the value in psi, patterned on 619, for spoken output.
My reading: 96
